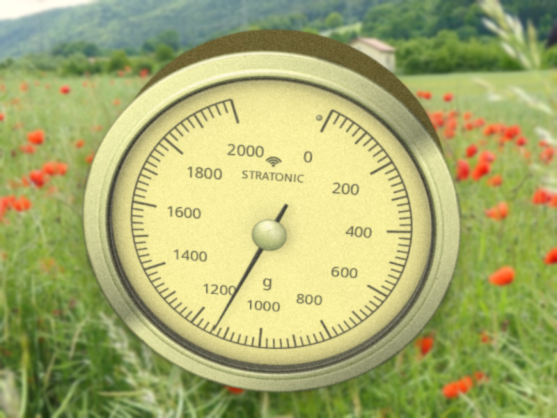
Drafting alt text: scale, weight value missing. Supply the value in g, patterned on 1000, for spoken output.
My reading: 1140
